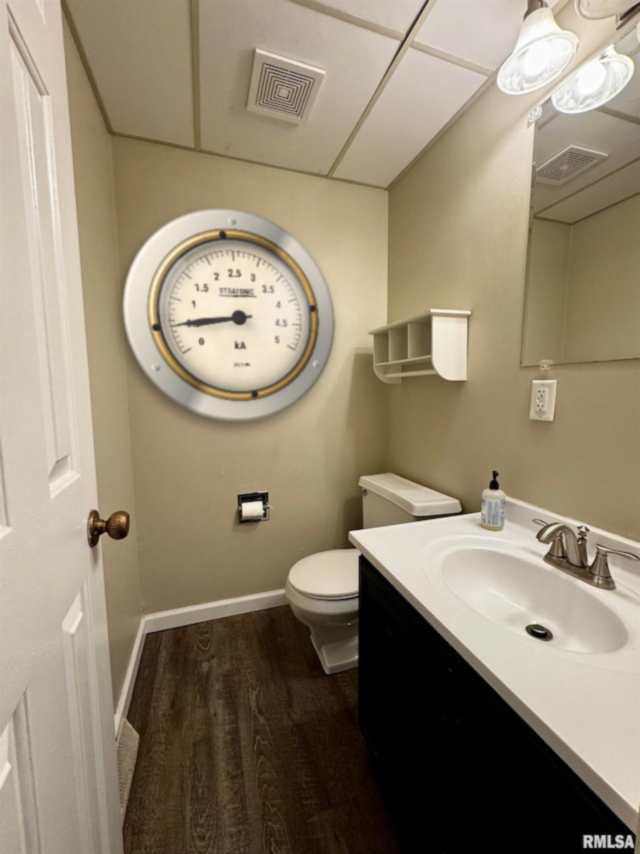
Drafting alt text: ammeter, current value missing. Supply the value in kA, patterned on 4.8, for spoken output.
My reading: 0.5
